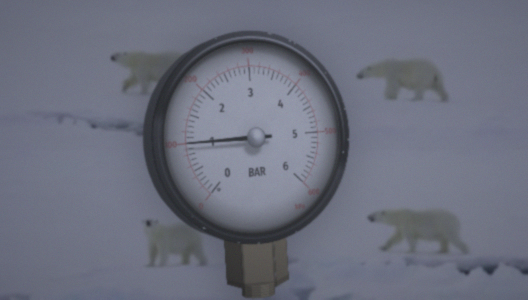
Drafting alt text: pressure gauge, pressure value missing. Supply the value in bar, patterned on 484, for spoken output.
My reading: 1
